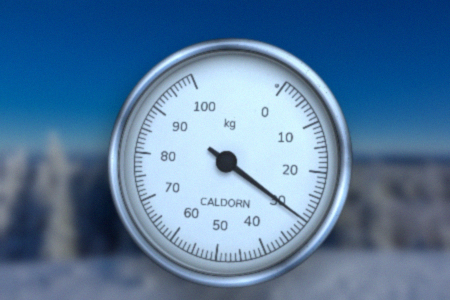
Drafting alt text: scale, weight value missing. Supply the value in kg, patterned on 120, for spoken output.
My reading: 30
